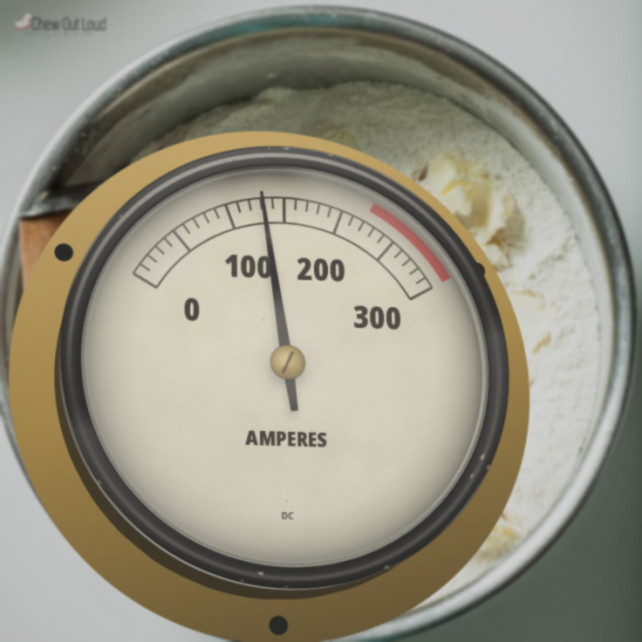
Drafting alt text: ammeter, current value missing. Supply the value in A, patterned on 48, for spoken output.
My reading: 130
